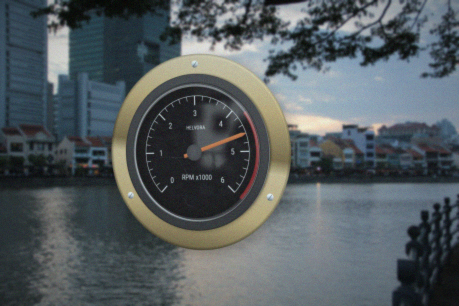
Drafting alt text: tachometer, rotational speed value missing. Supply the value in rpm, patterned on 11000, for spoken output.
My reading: 4600
